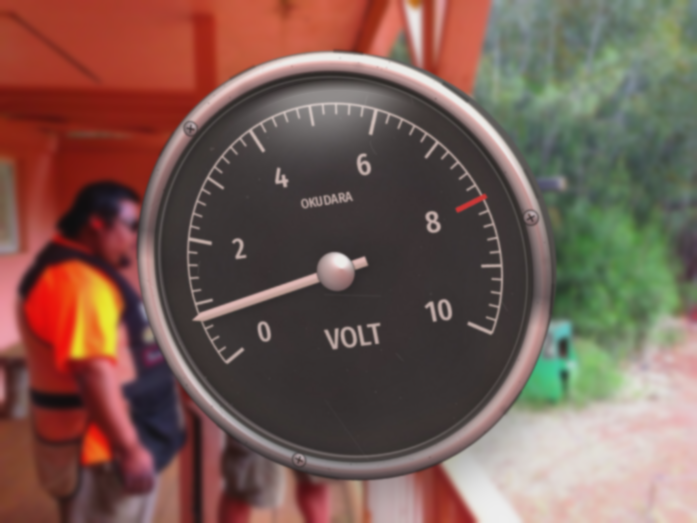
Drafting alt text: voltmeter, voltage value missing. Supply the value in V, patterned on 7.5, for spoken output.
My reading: 0.8
